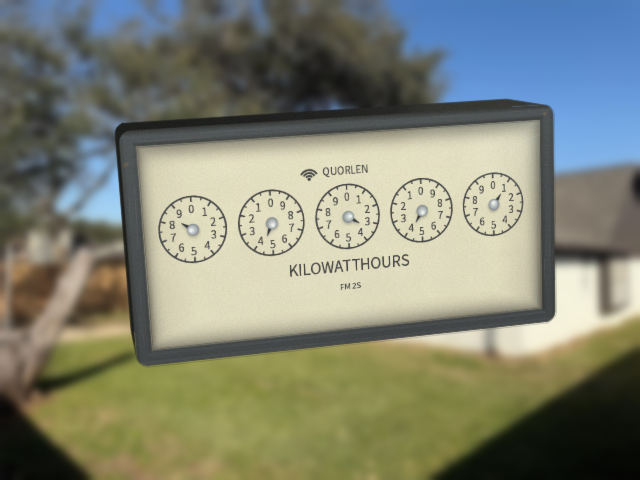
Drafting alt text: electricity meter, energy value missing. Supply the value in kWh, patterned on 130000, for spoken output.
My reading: 84341
